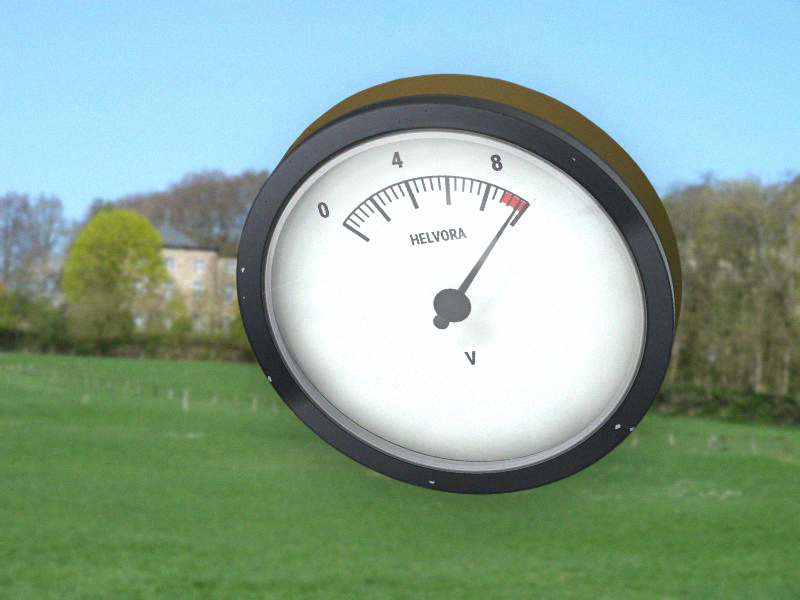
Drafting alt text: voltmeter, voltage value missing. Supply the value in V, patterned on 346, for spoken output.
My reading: 9.6
